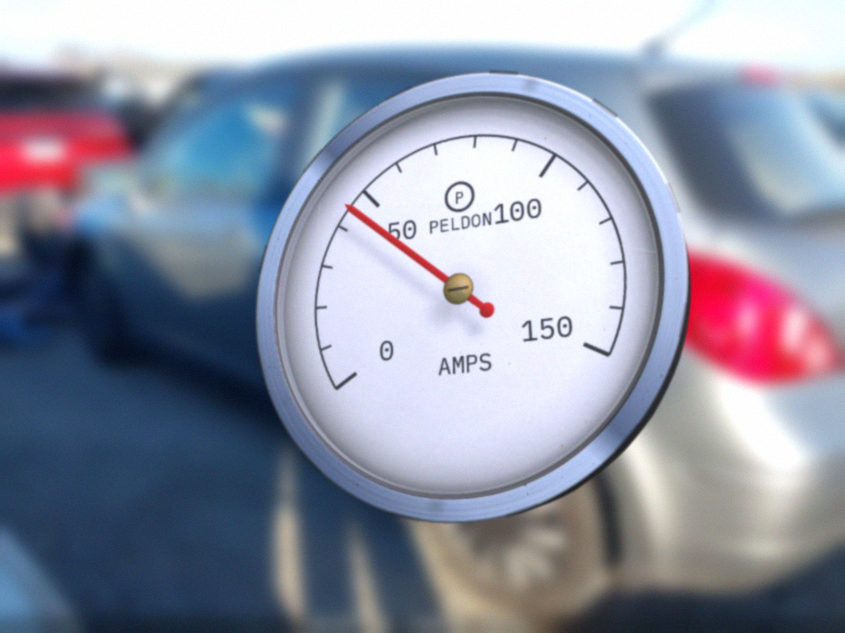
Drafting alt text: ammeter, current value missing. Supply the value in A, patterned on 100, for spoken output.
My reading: 45
